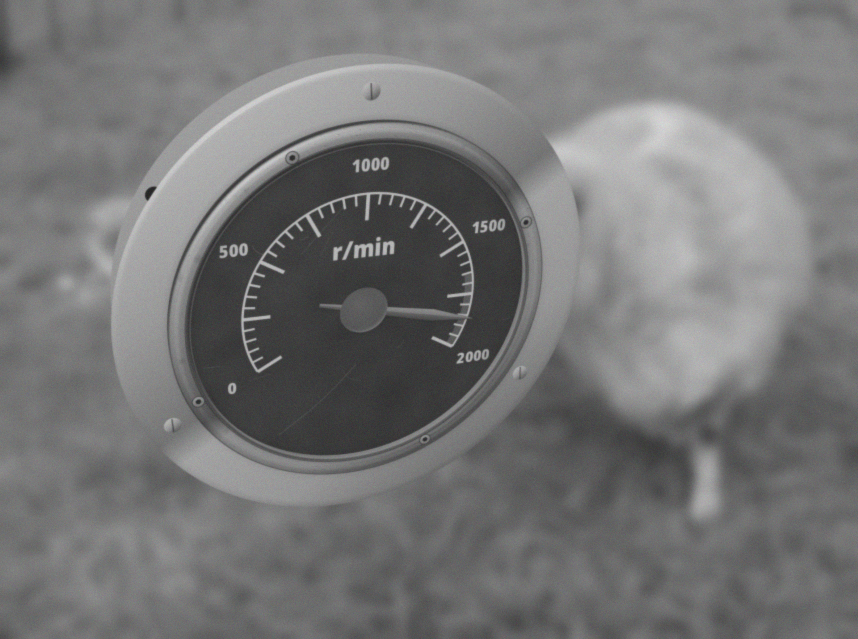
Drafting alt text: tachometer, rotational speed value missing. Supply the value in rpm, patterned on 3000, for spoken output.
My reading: 1850
